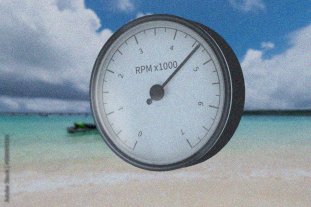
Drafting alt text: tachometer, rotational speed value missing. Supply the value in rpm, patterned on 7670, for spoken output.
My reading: 4625
